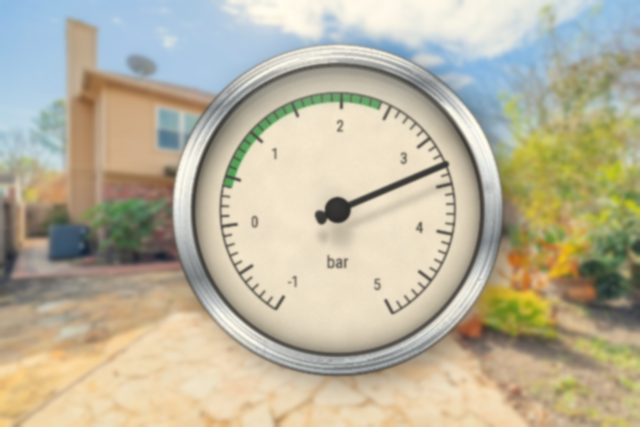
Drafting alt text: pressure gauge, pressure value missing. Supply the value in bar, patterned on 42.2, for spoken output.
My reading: 3.3
